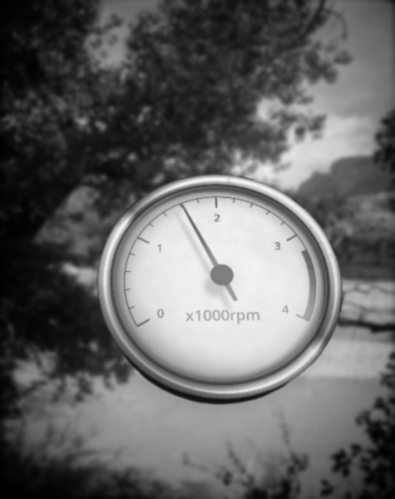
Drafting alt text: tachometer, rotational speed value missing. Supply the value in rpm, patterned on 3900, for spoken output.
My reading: 1600
